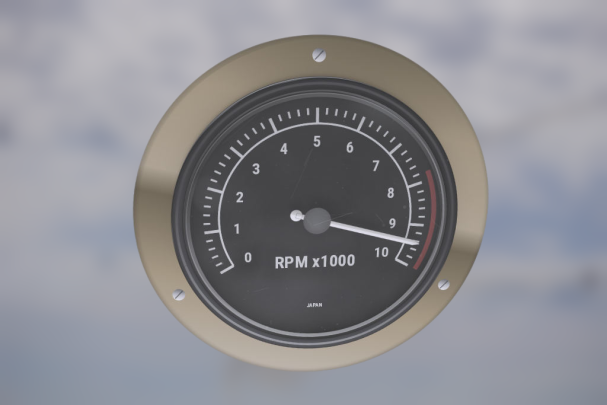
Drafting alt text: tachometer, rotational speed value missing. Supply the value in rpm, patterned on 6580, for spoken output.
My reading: 9400
